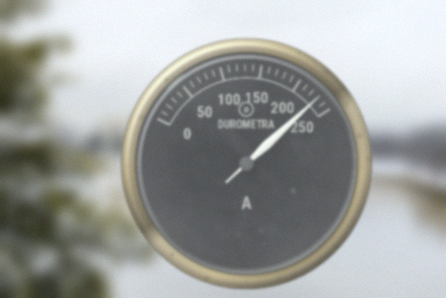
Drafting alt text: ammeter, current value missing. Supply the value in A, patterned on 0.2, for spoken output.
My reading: 230
